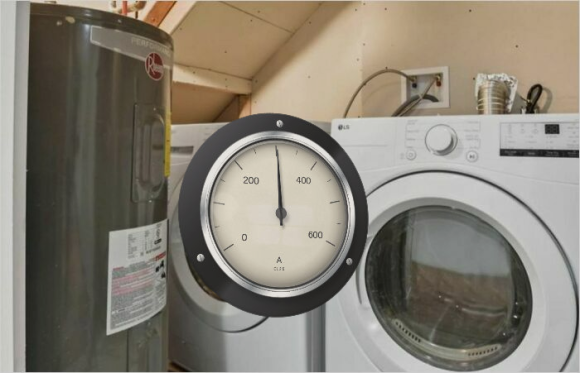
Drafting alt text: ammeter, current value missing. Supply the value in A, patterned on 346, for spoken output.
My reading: 300
